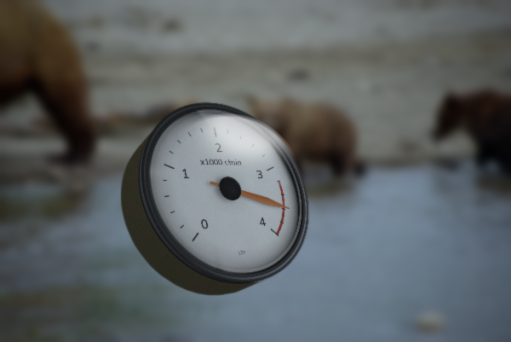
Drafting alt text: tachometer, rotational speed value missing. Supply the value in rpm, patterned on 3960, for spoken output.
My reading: 3600
